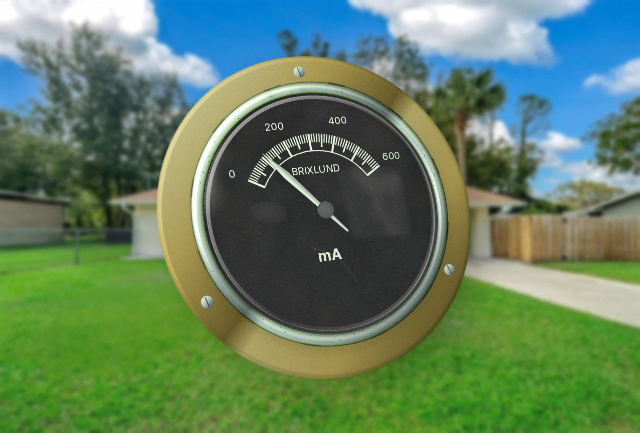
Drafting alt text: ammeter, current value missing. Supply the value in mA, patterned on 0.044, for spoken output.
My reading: 100
